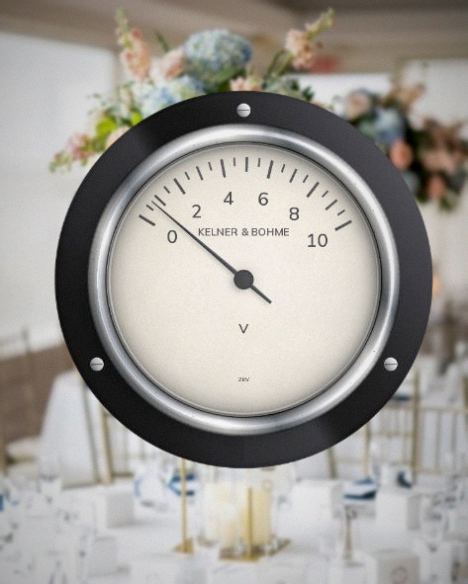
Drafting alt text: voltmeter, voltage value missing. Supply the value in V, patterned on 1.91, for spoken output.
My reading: 0.75
